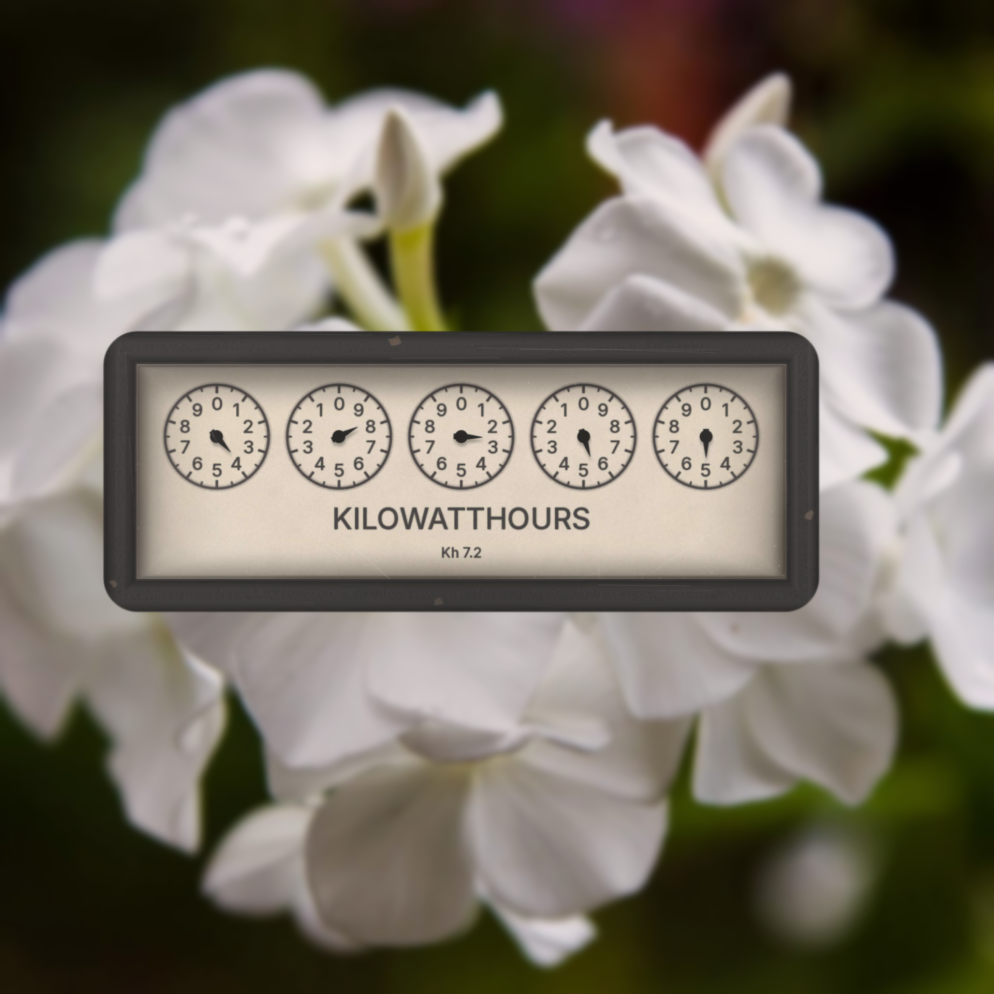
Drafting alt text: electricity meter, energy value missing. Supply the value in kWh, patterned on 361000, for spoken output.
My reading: 38255
